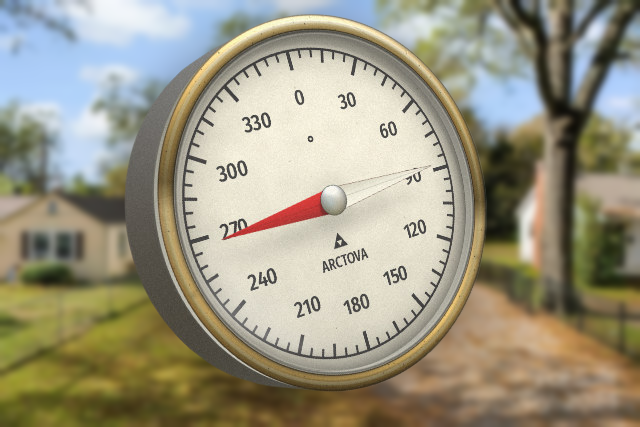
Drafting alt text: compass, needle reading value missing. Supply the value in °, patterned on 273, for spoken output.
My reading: 267.5
